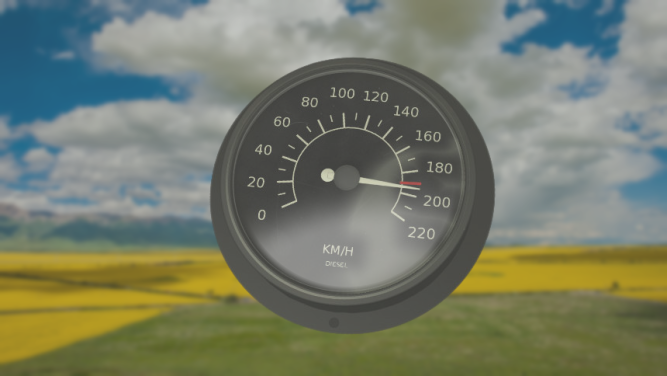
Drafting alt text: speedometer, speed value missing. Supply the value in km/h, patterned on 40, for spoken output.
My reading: 195
